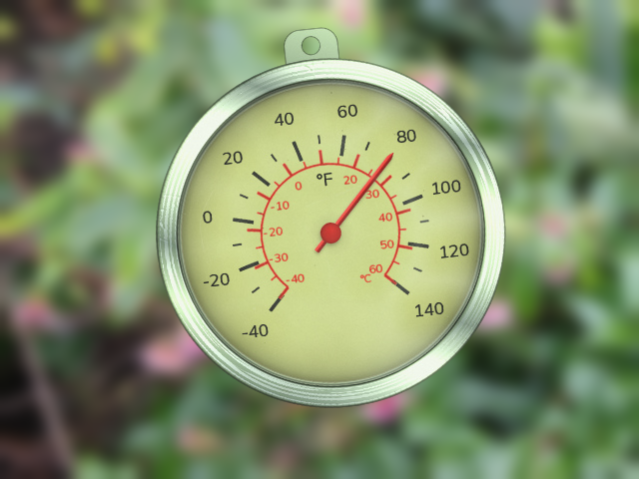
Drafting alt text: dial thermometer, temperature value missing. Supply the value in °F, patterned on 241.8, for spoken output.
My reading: 80
